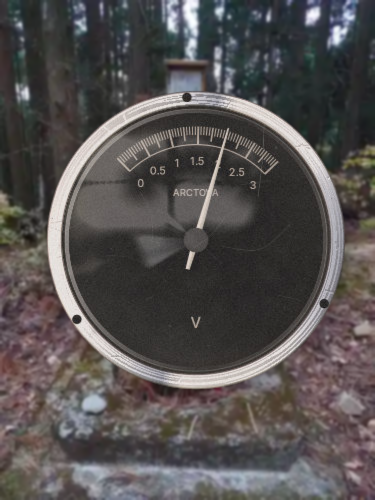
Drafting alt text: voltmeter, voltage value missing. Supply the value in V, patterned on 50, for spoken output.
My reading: 2
